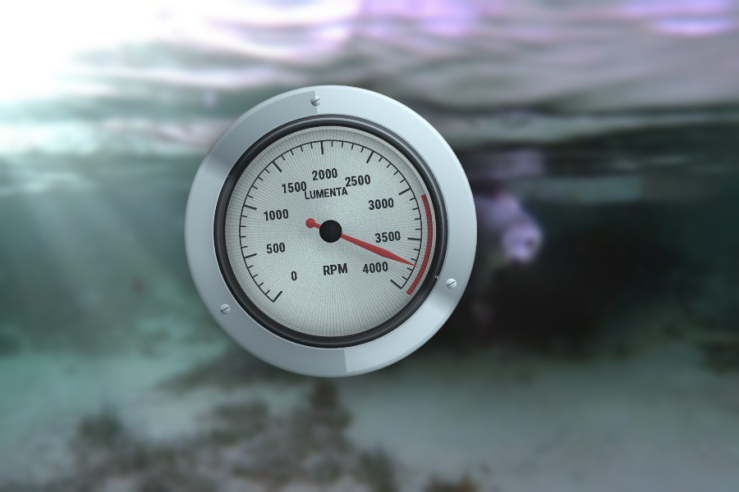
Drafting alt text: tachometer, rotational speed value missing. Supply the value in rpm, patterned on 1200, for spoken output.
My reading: 3750
